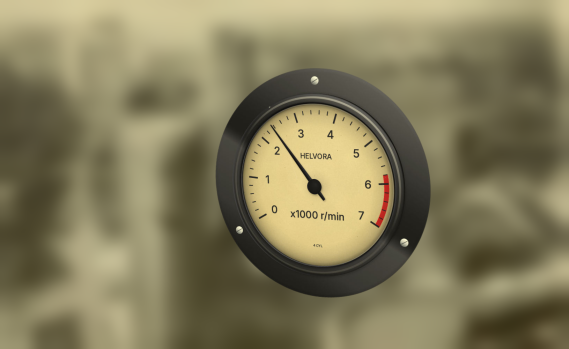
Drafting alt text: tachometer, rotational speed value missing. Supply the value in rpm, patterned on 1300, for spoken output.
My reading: 2400
